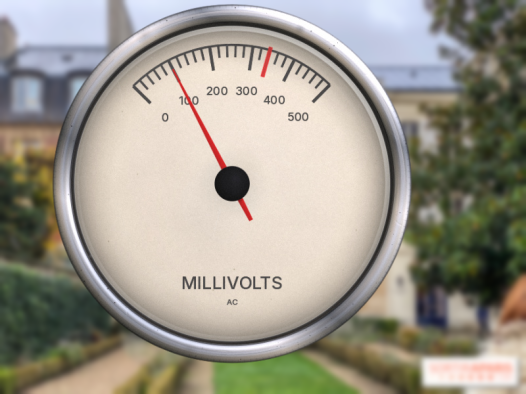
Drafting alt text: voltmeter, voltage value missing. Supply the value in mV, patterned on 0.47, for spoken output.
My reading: 100
